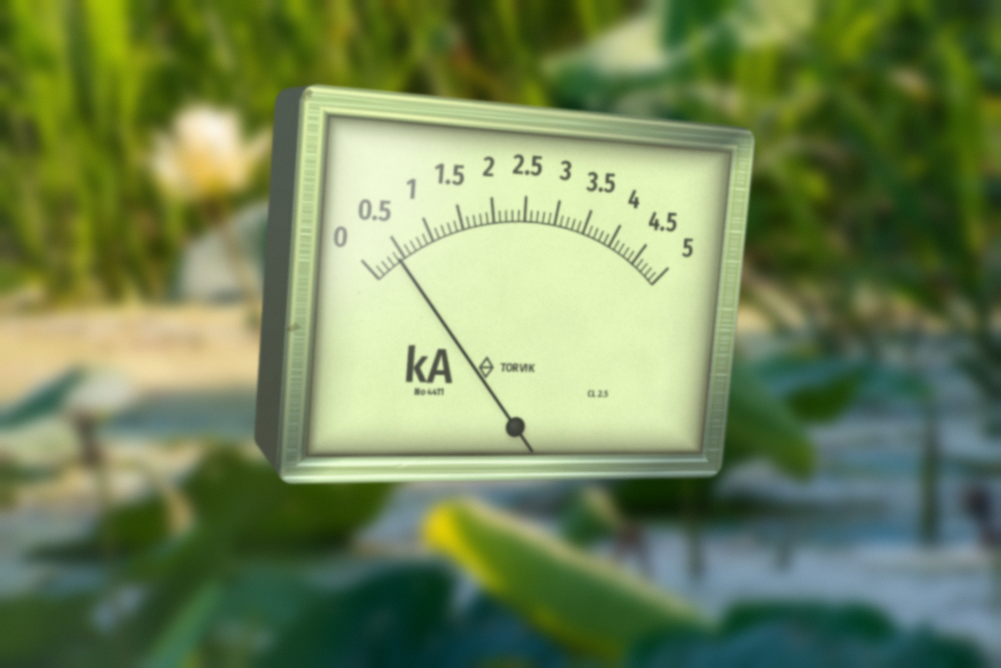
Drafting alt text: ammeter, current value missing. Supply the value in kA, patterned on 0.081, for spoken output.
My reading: 0.4
